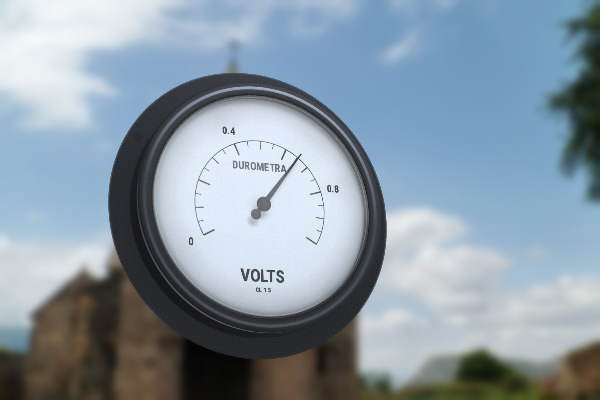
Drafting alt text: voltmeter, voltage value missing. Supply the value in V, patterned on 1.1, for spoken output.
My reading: 0.65
